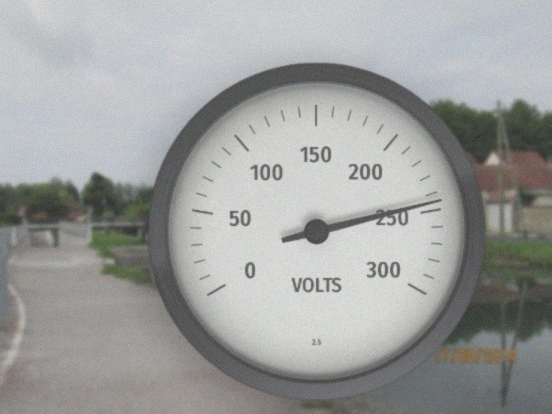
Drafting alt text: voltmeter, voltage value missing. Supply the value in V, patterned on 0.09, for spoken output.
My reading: 245
